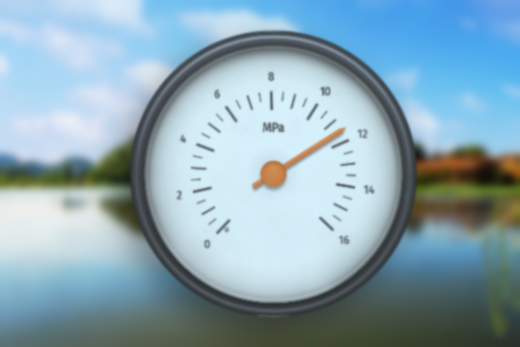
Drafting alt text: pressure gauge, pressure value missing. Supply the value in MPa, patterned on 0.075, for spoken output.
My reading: 11.5
